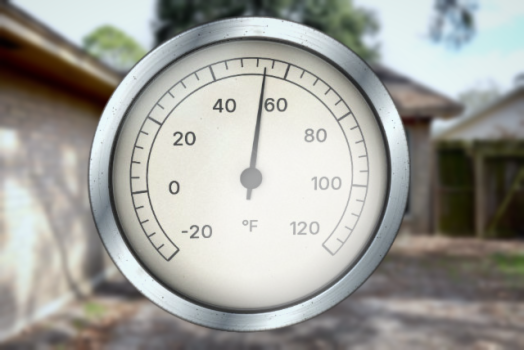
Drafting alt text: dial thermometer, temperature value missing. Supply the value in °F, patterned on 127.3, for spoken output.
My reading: 54
